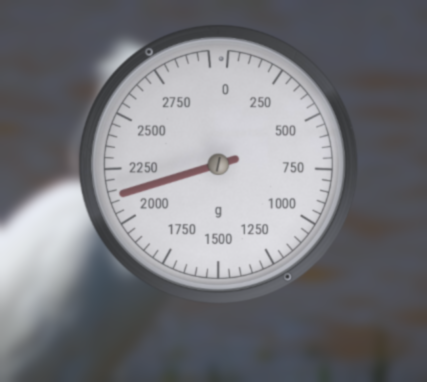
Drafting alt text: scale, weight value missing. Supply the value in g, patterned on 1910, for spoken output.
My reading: 2125
